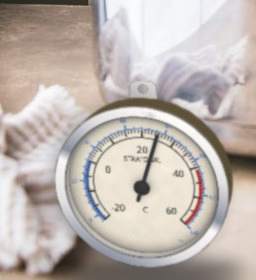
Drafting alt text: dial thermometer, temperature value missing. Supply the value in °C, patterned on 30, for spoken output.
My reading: 25
